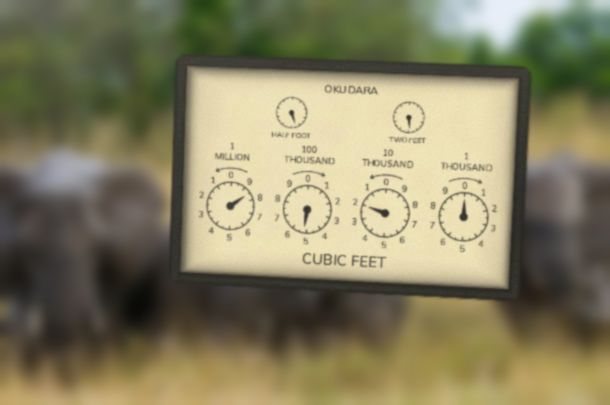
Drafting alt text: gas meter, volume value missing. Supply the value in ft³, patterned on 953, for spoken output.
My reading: 852000
